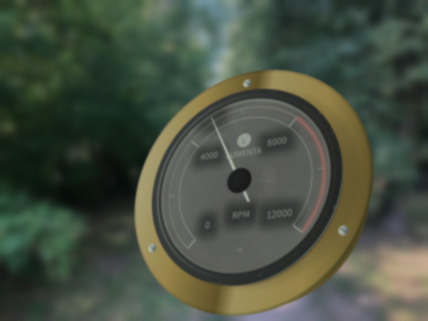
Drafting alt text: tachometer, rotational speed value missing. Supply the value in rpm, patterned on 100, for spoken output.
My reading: 5000
